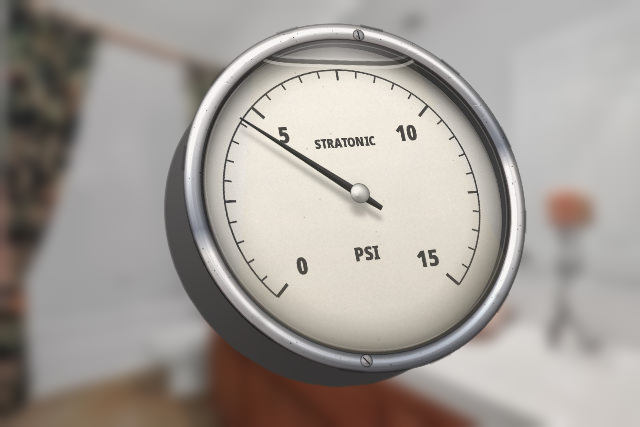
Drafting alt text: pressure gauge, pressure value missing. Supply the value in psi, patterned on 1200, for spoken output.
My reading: 4.5
